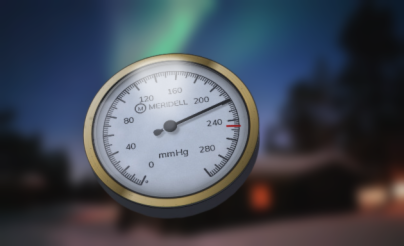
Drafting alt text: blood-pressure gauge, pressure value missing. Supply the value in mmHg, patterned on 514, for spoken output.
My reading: 220
